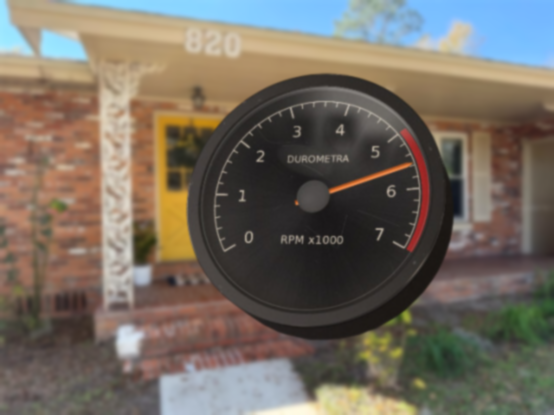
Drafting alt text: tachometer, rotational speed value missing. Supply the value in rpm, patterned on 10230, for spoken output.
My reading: 5600
